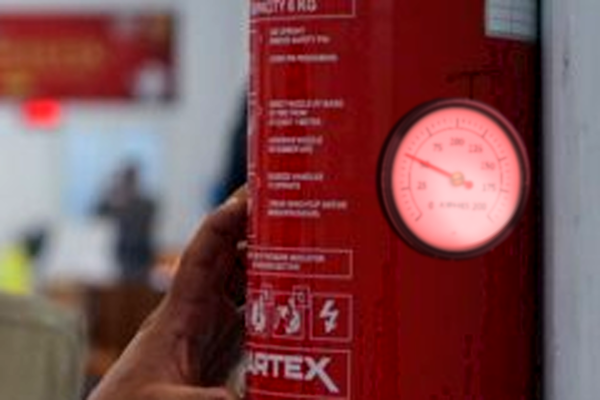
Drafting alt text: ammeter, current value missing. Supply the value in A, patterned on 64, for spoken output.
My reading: 50
